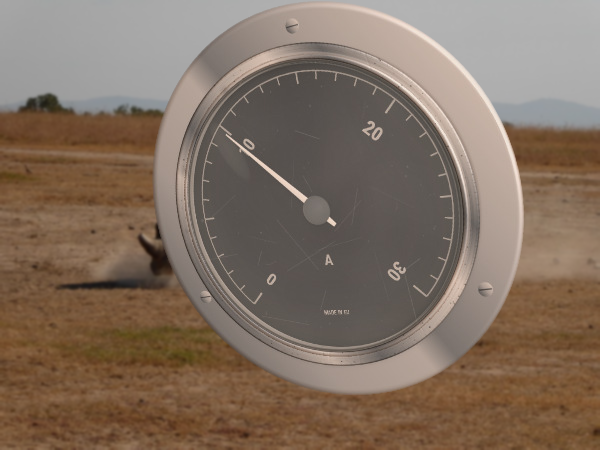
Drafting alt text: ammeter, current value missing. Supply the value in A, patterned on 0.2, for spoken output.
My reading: 10
